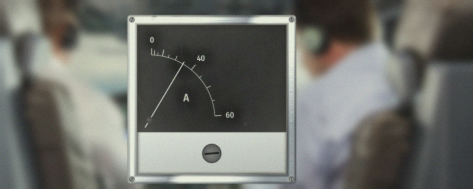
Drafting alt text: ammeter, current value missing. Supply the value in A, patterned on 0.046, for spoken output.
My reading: 35
